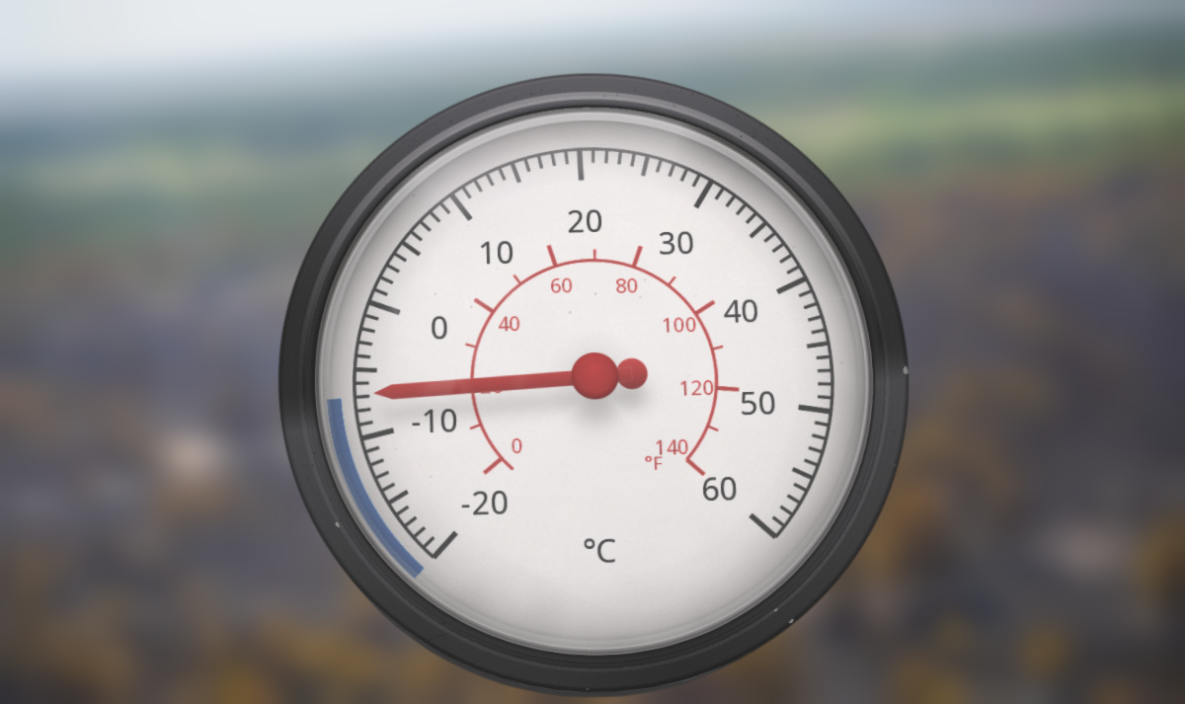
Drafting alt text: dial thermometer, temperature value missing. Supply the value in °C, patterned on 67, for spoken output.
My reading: -7
